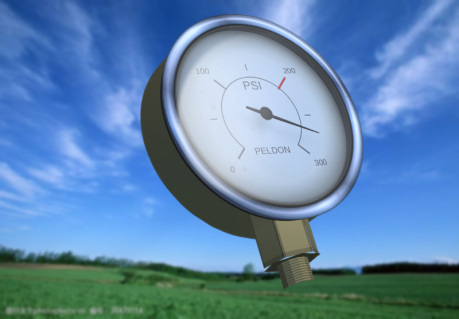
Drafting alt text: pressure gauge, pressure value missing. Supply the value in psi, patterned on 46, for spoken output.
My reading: 275
